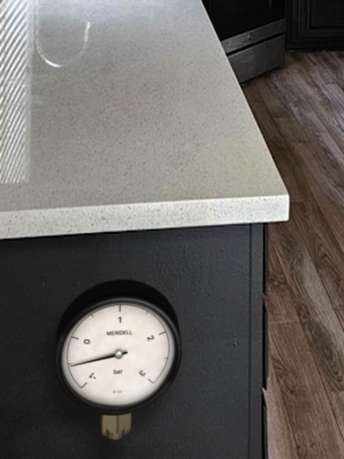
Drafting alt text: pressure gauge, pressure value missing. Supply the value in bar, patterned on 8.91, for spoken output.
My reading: -0.5
